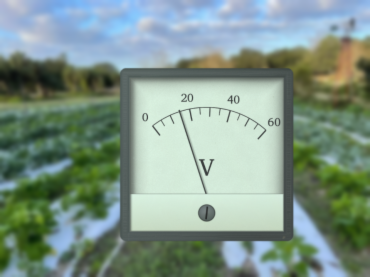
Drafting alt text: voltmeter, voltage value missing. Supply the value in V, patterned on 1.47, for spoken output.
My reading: 15
